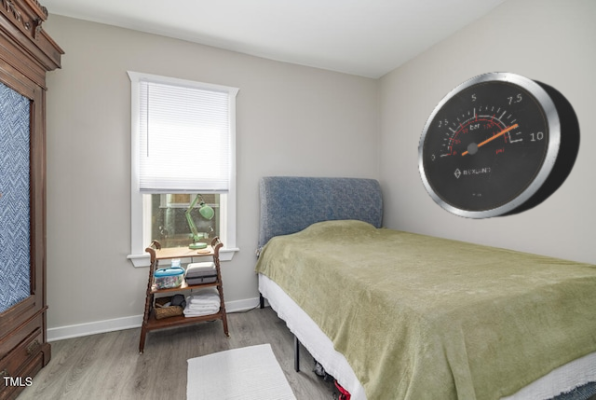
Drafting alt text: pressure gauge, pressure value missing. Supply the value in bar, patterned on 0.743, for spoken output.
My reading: 9
